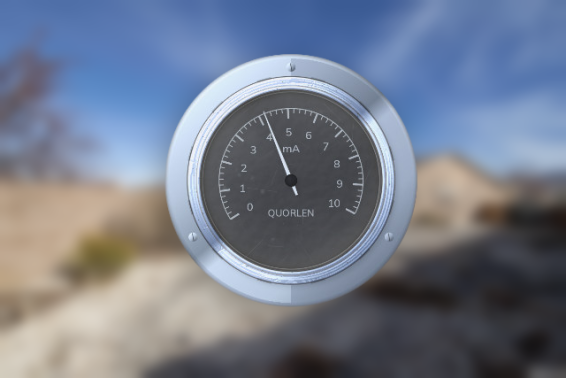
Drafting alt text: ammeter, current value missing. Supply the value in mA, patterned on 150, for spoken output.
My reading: 4.2
